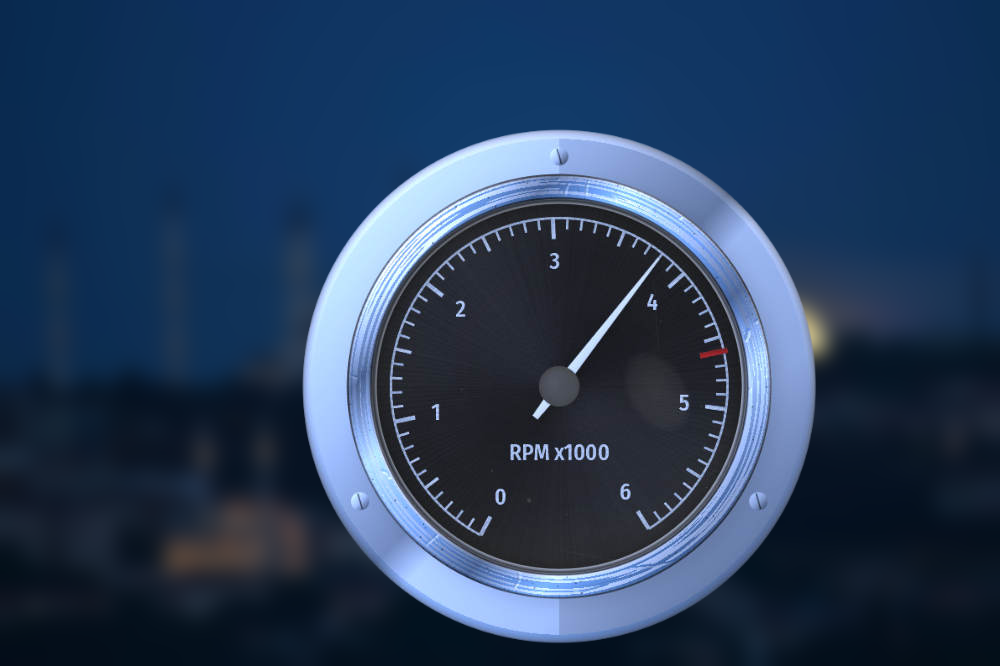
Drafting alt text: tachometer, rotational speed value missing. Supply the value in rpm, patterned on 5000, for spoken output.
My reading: 3800
